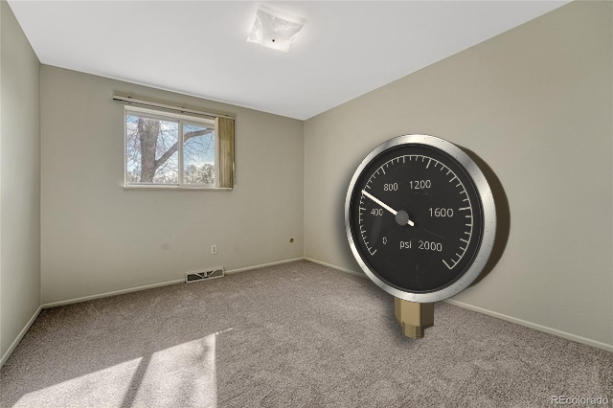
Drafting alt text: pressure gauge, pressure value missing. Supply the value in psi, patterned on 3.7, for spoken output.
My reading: 550
